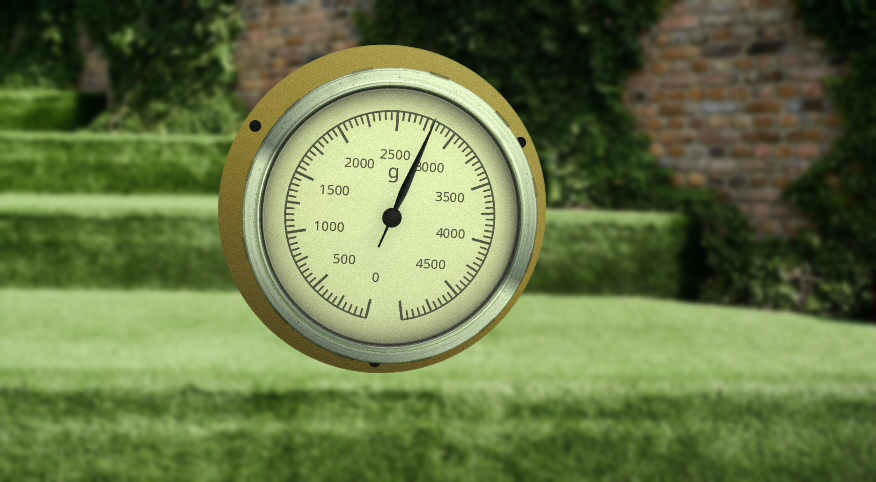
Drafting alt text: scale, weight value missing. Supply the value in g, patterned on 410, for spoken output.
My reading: 2800
